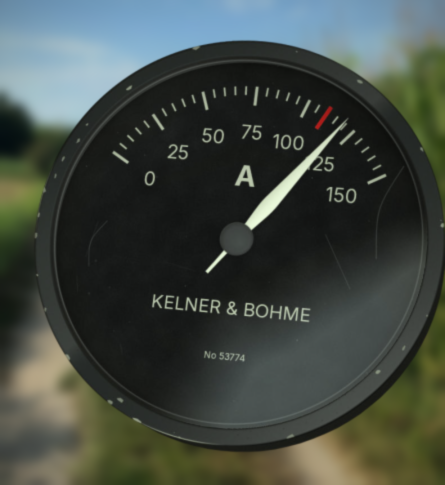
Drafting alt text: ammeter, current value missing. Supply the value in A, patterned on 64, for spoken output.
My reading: 120
